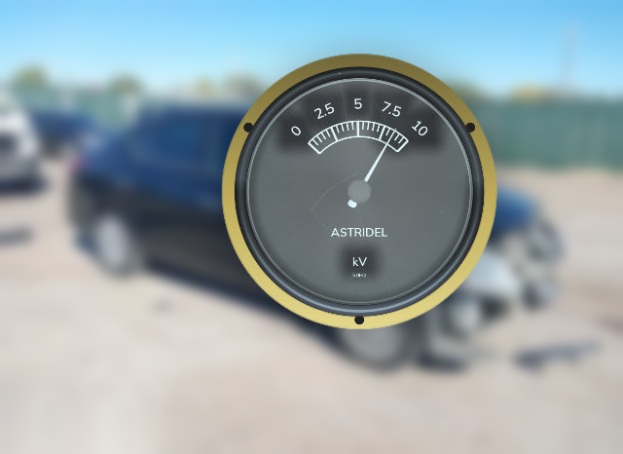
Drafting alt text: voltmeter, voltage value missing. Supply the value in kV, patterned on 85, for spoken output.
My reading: 8.5
